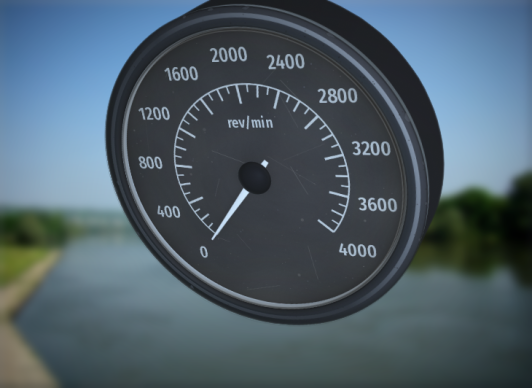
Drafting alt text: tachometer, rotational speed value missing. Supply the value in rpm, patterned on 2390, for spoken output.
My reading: 0
